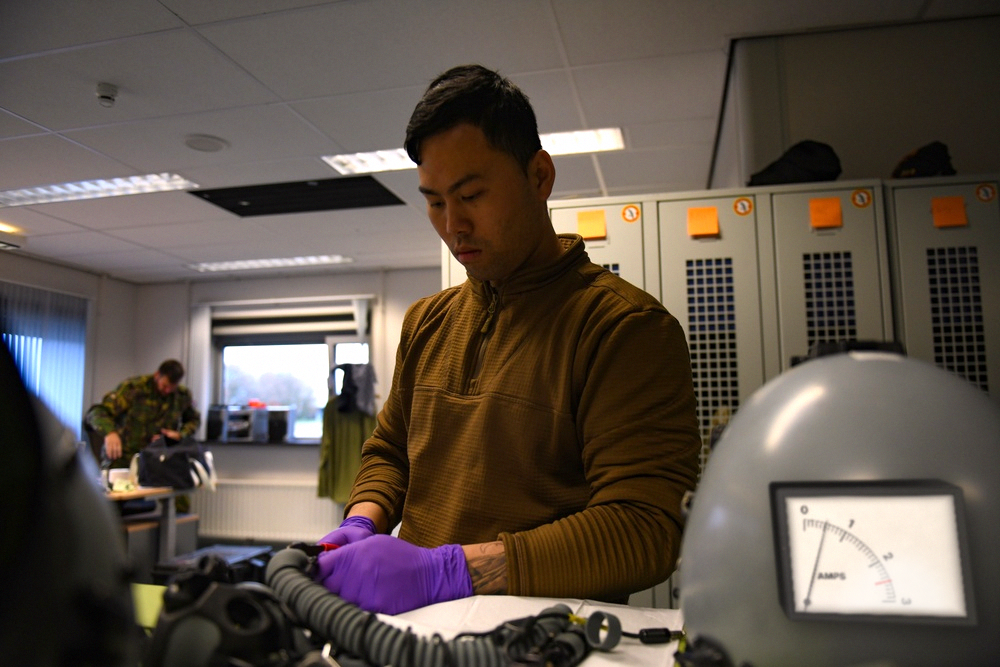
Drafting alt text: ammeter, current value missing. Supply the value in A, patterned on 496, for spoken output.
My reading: 0.5
